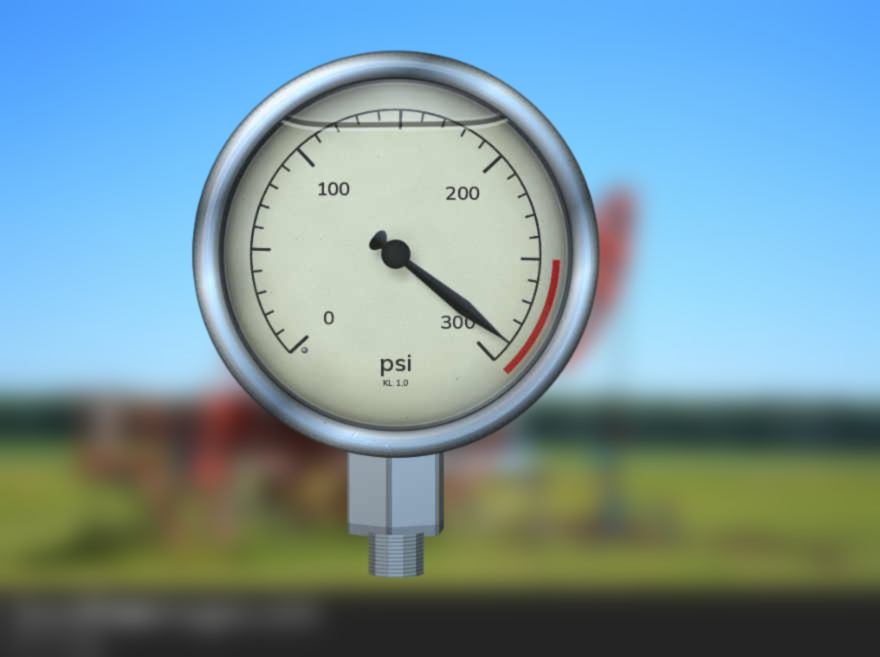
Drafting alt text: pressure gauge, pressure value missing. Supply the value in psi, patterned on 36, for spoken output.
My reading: 290
